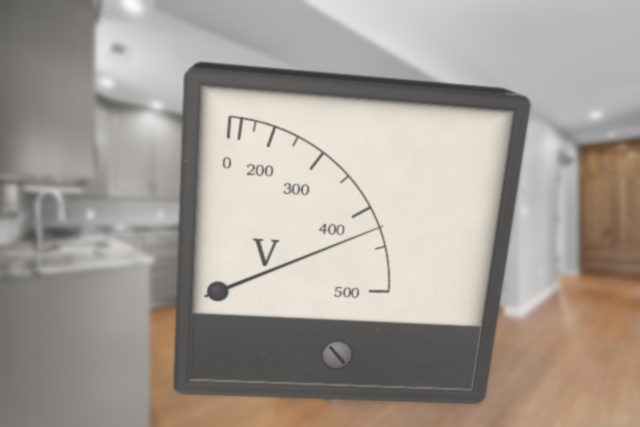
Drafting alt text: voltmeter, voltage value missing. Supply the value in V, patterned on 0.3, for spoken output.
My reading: 425
